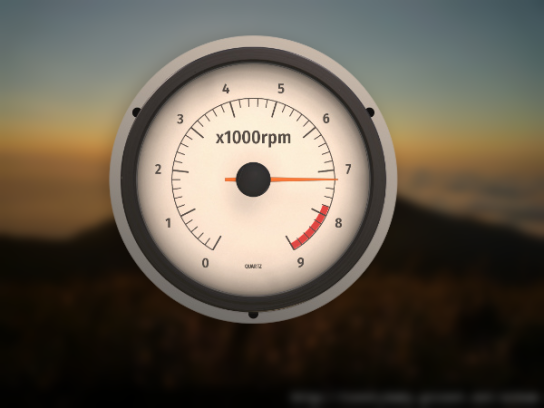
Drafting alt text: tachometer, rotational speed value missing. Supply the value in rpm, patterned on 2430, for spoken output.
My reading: 7200
